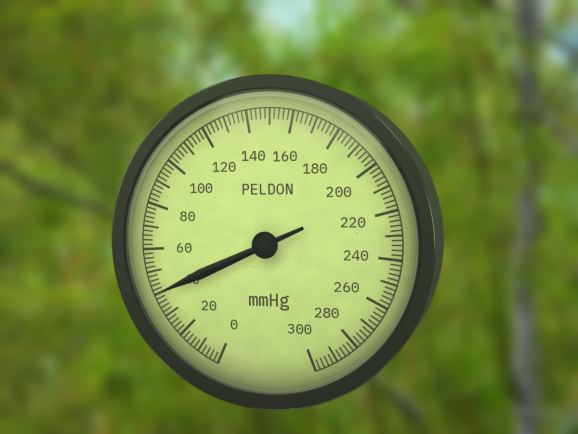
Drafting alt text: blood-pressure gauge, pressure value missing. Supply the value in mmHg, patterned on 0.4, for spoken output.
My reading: 40
